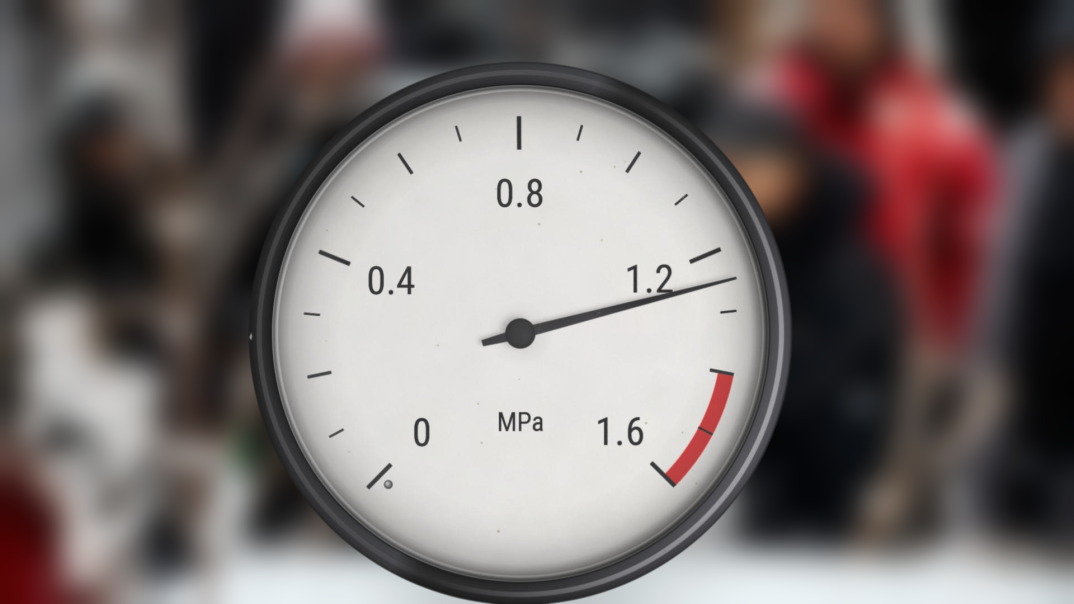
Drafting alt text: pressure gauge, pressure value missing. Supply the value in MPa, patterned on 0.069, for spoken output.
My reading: 1.25
